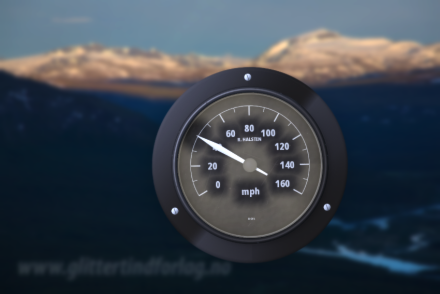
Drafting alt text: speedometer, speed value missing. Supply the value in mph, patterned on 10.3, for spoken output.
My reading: 40
